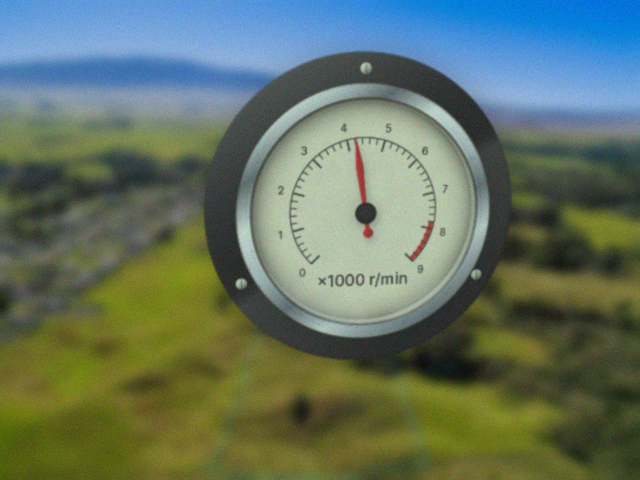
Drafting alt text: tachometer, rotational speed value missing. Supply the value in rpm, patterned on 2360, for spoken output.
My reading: 4200
